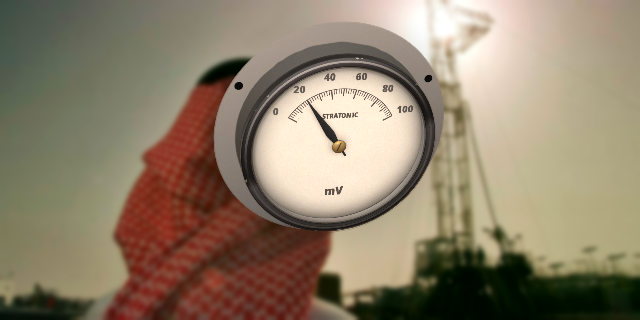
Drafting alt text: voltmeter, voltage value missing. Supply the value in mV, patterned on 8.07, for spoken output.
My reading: 20
